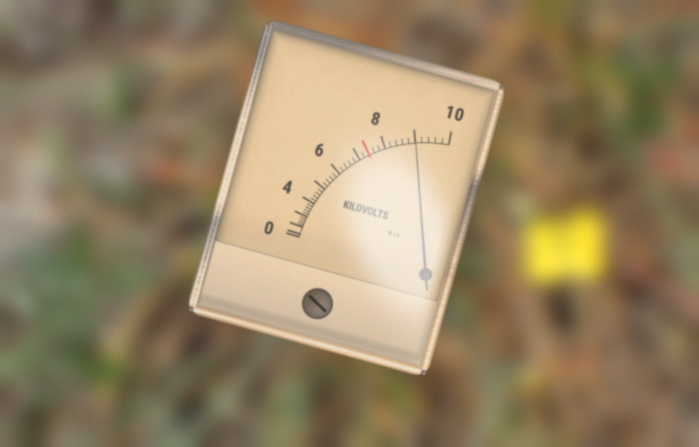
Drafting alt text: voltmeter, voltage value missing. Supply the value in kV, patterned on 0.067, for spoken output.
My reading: 9
